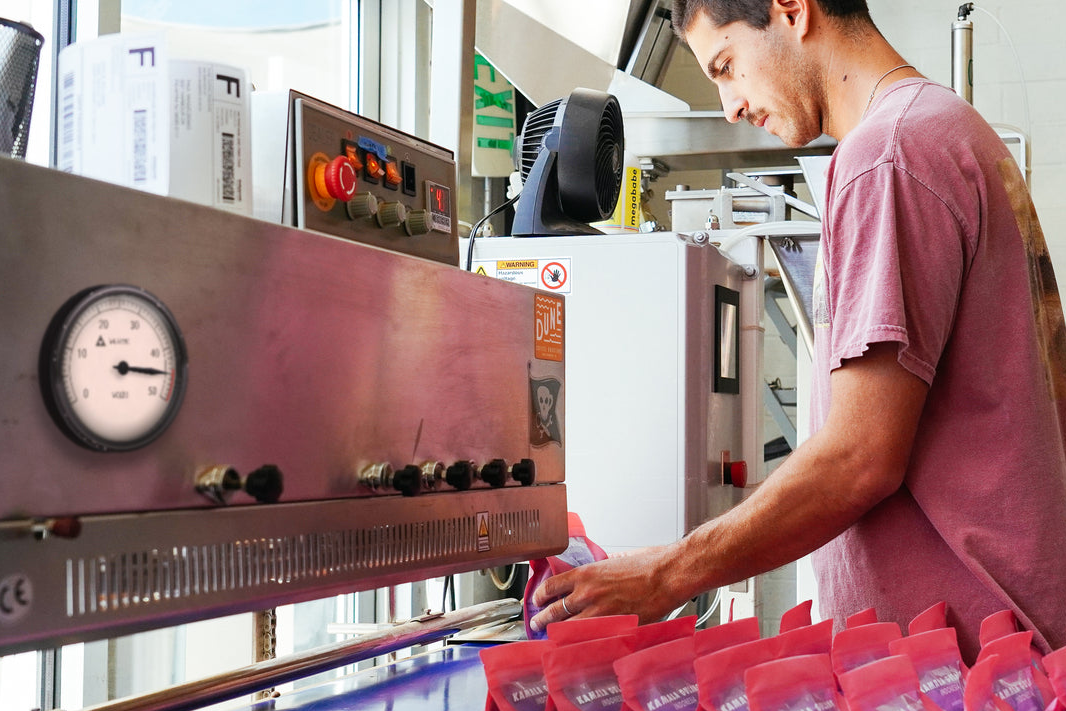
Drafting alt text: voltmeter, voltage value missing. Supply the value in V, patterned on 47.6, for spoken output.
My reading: 45
